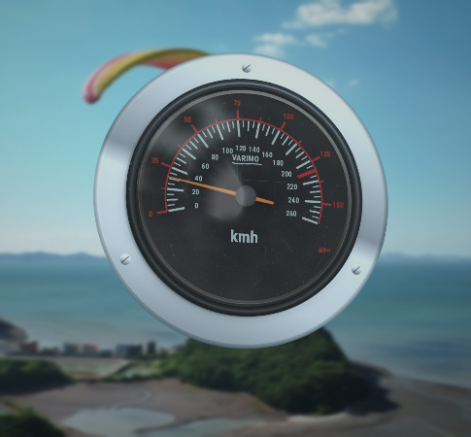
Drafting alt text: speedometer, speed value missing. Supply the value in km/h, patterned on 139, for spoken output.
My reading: 30
